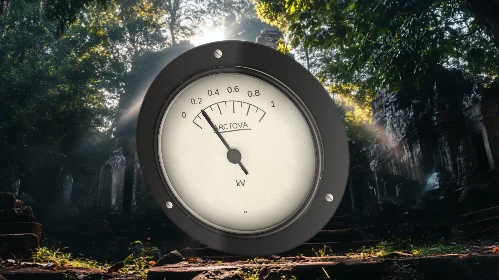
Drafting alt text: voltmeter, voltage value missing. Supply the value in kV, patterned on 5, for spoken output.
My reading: 0.2
